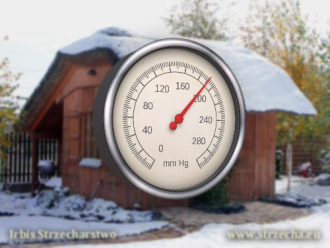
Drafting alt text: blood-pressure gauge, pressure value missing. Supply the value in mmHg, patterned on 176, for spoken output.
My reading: 190
